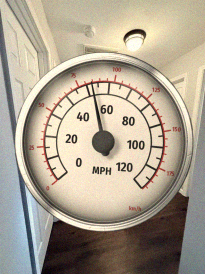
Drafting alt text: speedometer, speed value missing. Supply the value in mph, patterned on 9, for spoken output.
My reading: 52.5
